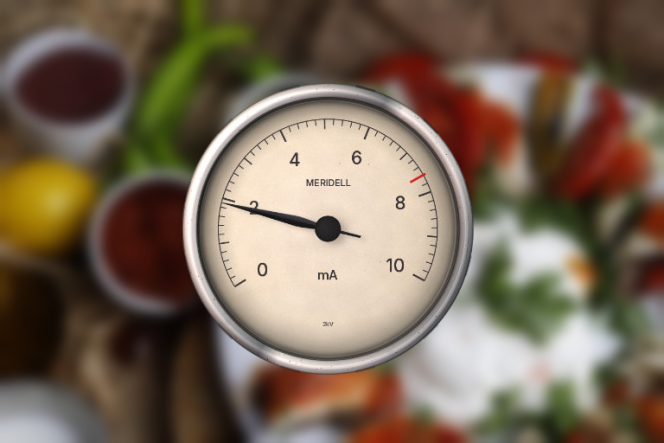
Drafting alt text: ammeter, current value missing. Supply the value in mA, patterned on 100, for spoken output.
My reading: 1.9
